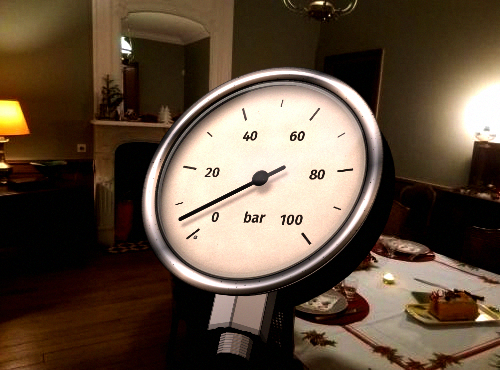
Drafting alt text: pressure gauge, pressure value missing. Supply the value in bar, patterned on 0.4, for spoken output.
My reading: 5
